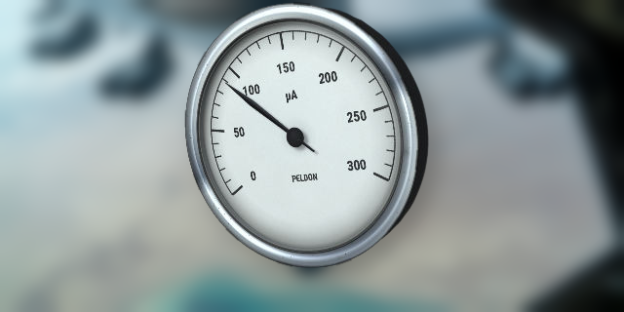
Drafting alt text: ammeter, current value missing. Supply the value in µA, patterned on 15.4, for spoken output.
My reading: 90
